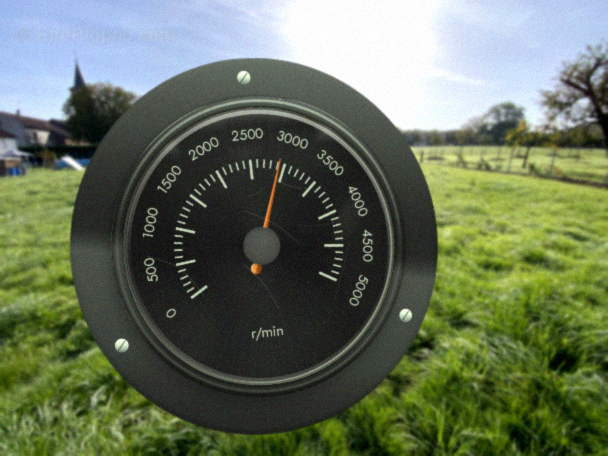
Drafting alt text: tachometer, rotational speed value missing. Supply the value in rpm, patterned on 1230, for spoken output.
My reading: 2900
